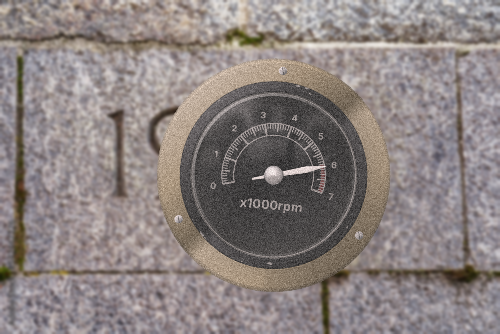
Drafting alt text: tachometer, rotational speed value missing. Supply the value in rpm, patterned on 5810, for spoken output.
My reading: 6000
